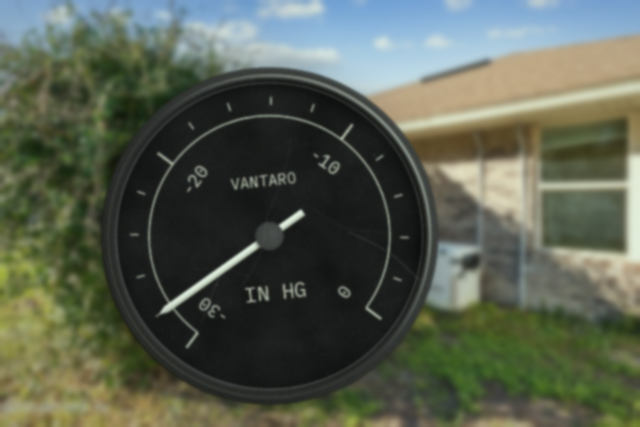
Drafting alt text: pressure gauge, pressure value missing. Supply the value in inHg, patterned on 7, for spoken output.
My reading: -28
